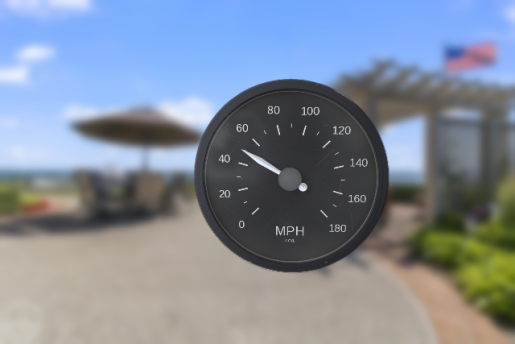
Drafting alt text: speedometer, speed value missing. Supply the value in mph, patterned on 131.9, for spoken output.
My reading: 50
